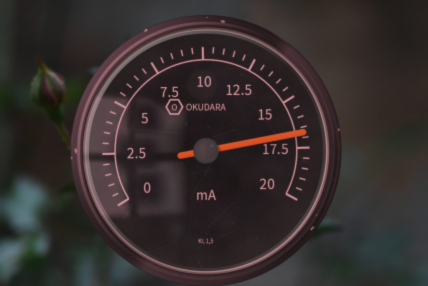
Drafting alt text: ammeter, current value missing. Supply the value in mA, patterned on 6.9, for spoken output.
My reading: 16.75
